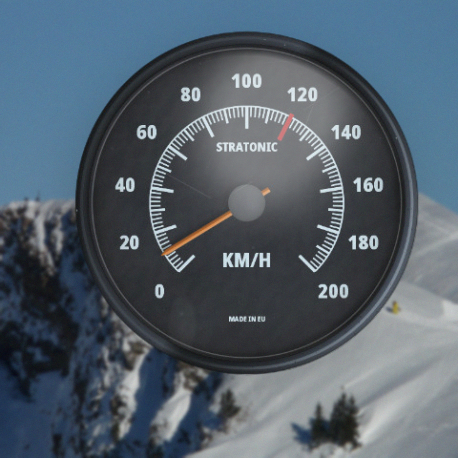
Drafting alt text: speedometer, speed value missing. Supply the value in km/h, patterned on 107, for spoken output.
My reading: 10
